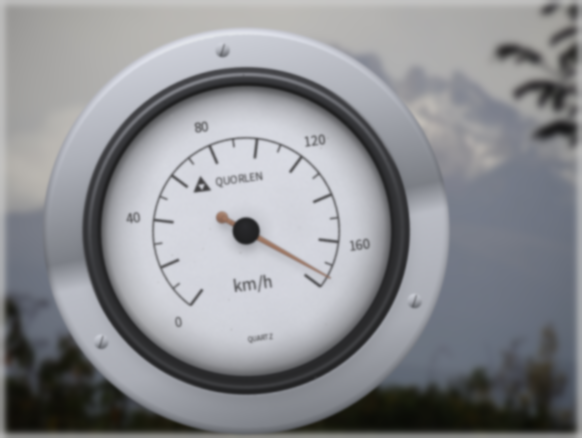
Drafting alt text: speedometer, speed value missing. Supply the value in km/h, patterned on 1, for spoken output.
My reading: 175
